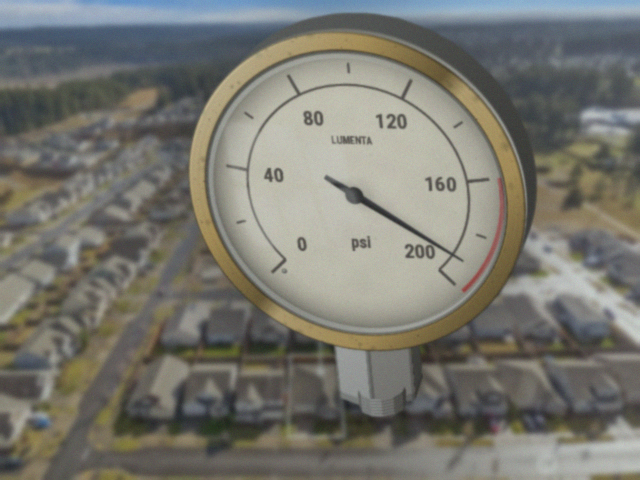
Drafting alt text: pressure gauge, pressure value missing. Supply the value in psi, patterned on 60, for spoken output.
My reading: 190
